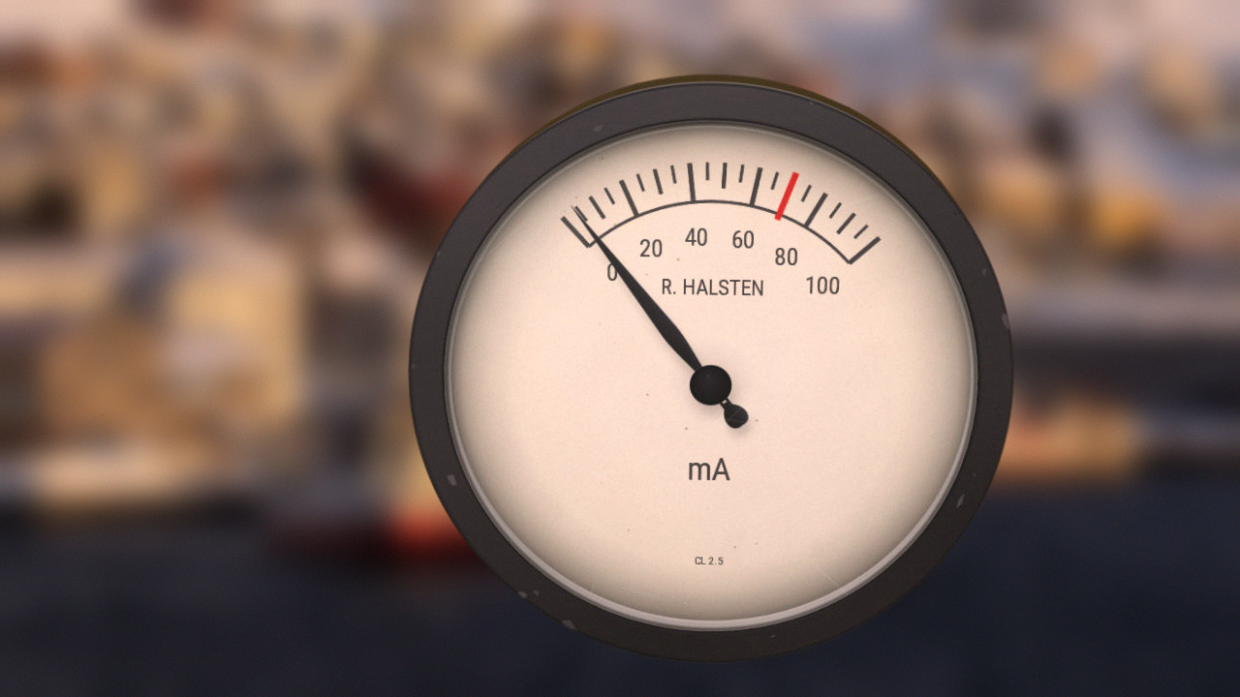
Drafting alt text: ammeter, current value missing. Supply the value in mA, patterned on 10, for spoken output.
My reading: 5
